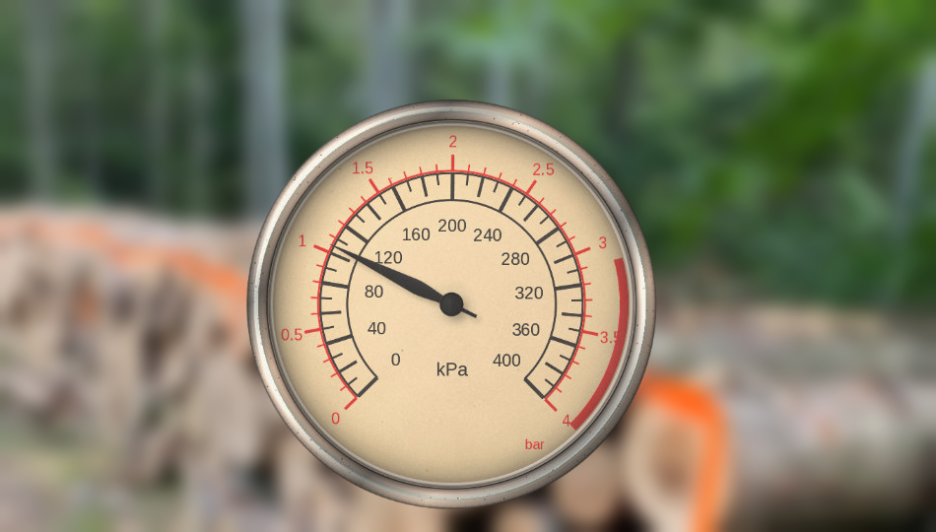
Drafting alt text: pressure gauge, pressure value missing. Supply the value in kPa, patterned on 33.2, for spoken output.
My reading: 105
